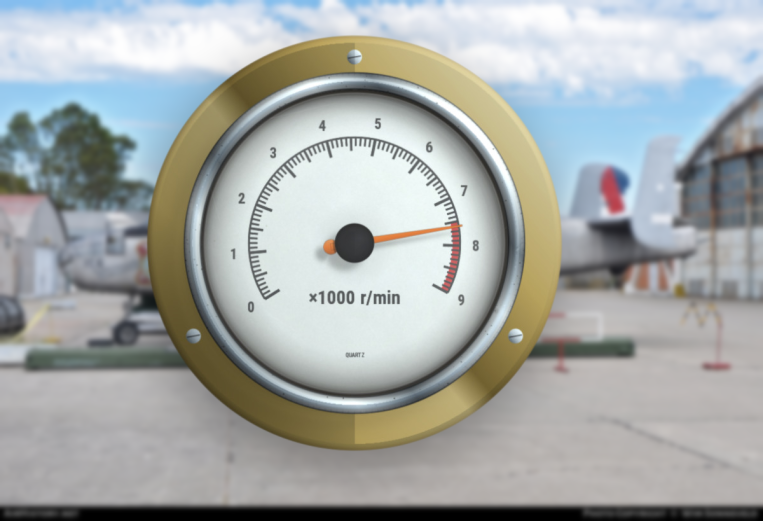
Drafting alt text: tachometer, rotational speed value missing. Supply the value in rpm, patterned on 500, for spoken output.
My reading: 7600
